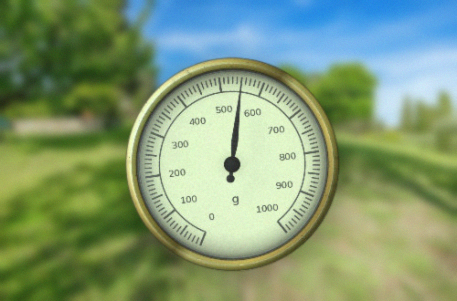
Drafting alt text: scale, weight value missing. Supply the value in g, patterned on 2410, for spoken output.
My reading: 550
